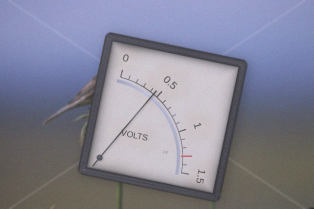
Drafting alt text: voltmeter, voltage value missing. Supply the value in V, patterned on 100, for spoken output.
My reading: 0.45
